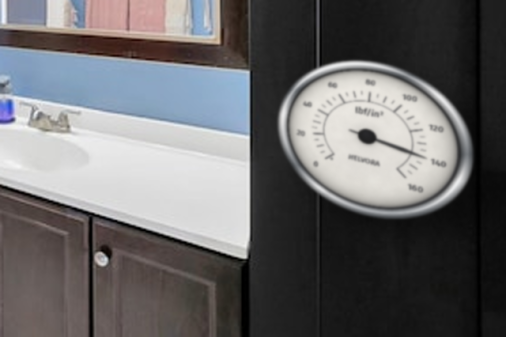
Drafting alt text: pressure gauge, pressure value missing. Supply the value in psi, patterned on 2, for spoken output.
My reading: 140
